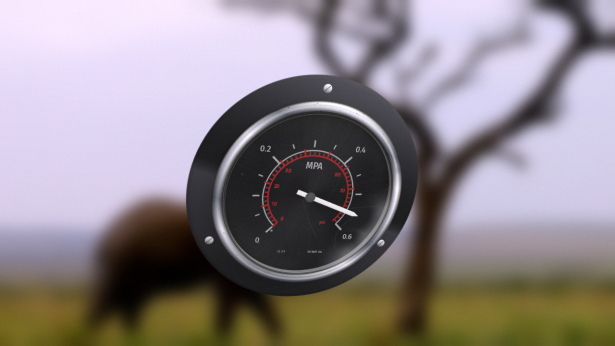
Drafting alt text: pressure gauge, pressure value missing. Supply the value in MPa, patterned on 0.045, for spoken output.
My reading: 0.55
